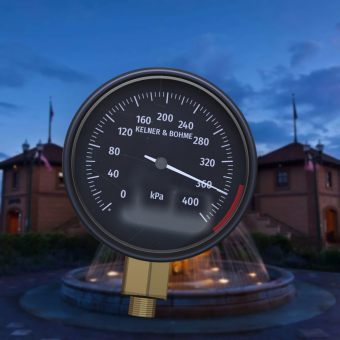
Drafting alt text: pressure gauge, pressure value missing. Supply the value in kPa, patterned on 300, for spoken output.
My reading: 360
